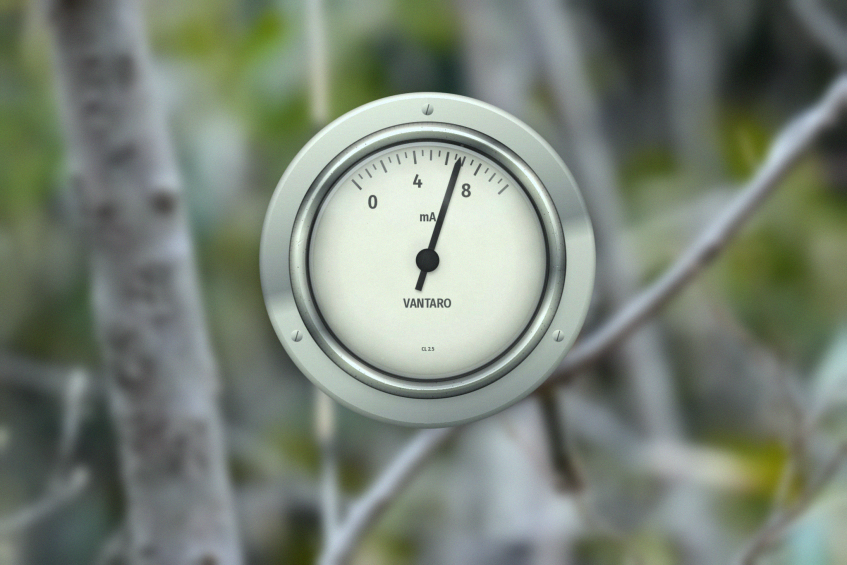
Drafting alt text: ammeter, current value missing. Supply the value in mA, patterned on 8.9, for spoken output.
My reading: 6.75
